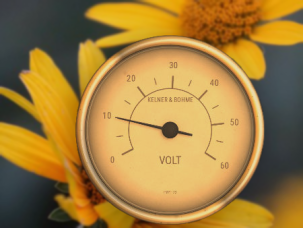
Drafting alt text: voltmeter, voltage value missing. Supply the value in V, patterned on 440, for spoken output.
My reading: 10
